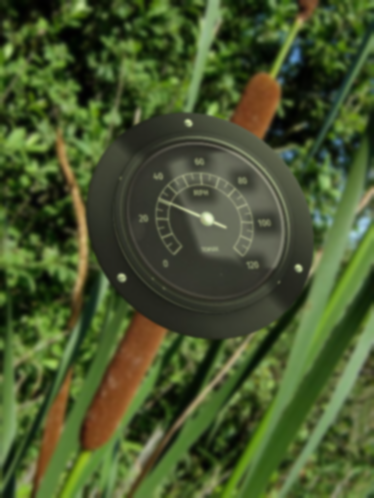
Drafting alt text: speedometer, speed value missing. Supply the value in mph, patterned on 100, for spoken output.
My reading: 30
